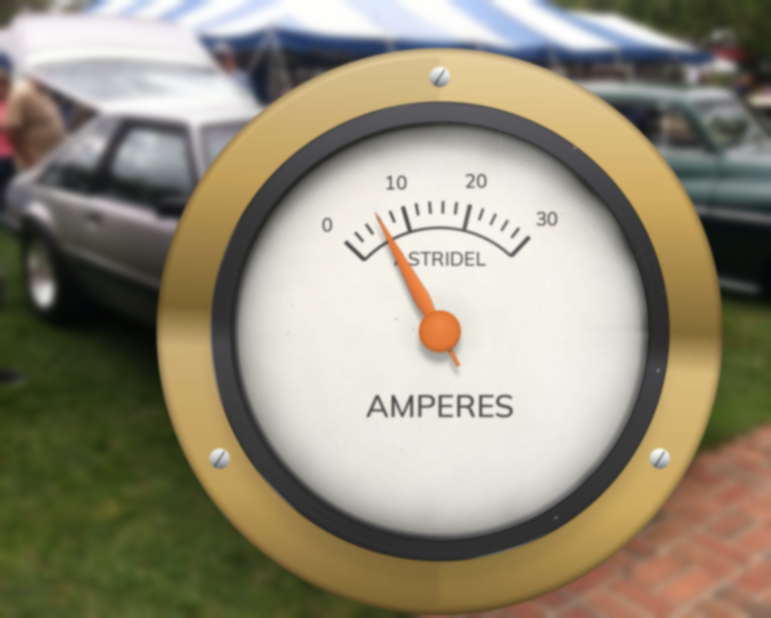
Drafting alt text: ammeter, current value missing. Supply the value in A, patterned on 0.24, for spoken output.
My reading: 6
